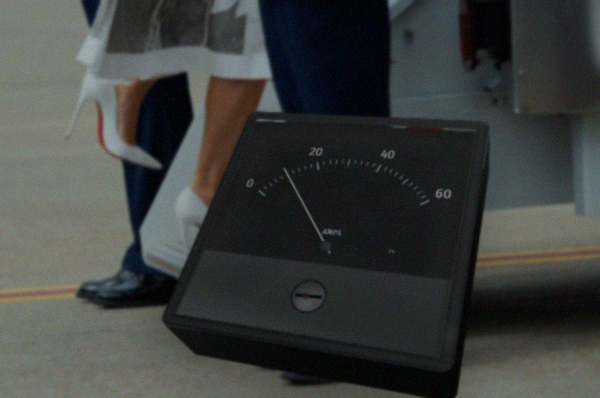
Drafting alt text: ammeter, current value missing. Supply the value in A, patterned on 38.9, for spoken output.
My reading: 10
